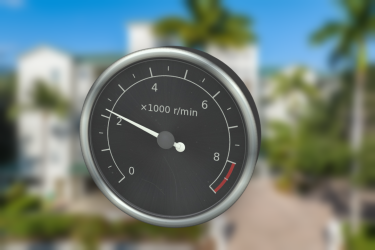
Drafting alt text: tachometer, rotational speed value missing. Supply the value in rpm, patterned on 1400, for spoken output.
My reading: 2250
